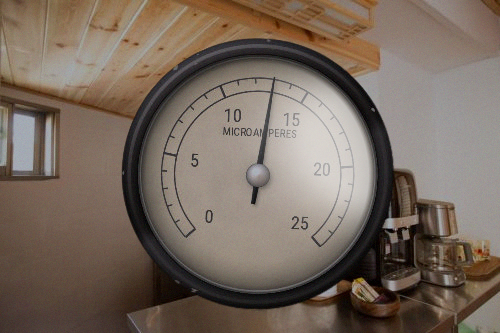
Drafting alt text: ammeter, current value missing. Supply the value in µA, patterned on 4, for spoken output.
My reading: 13
